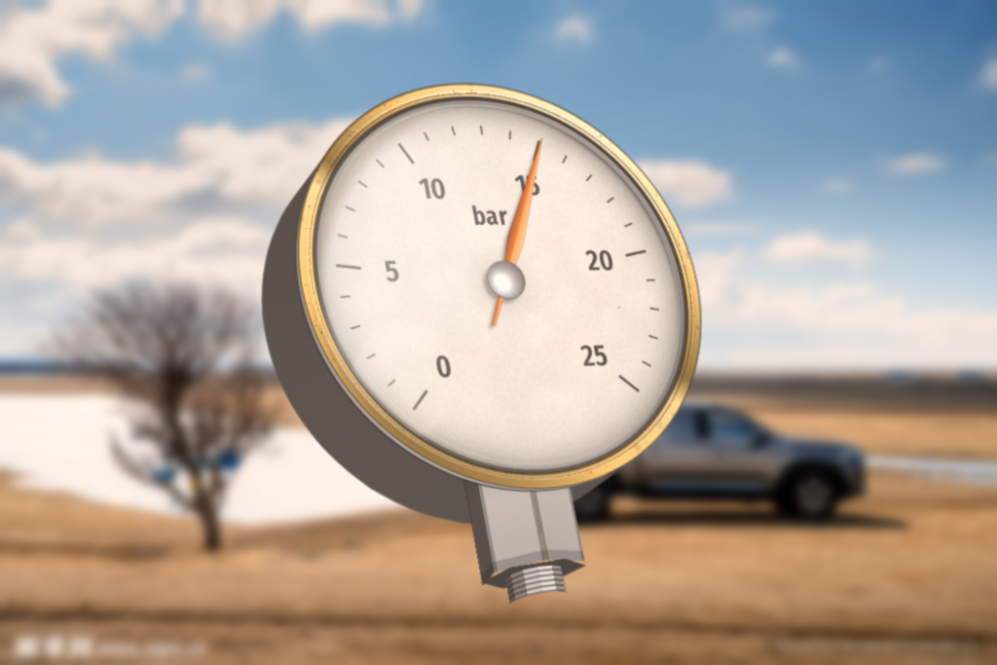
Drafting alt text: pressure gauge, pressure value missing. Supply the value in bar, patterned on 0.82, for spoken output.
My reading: 15
